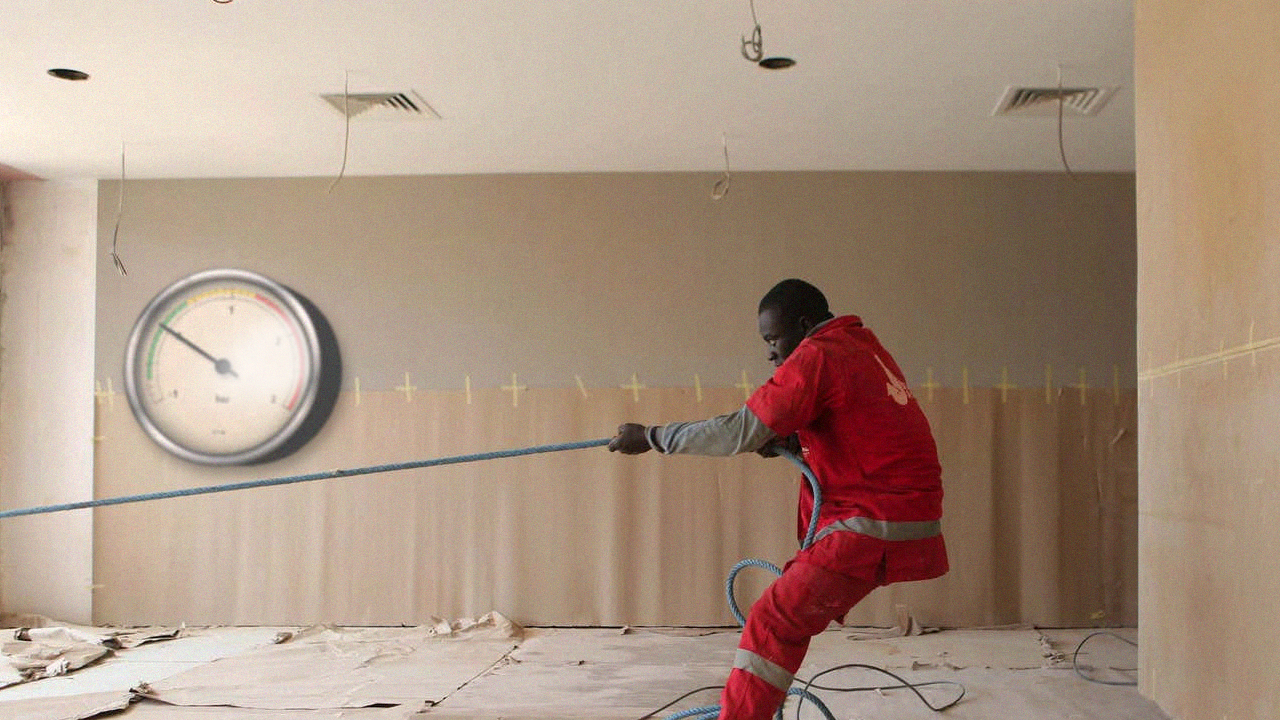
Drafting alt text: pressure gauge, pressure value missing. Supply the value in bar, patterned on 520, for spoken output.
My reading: 0
